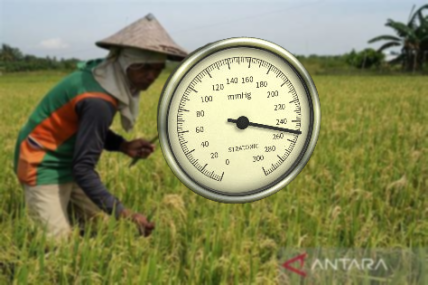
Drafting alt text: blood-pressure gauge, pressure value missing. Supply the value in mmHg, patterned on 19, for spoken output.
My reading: 250
